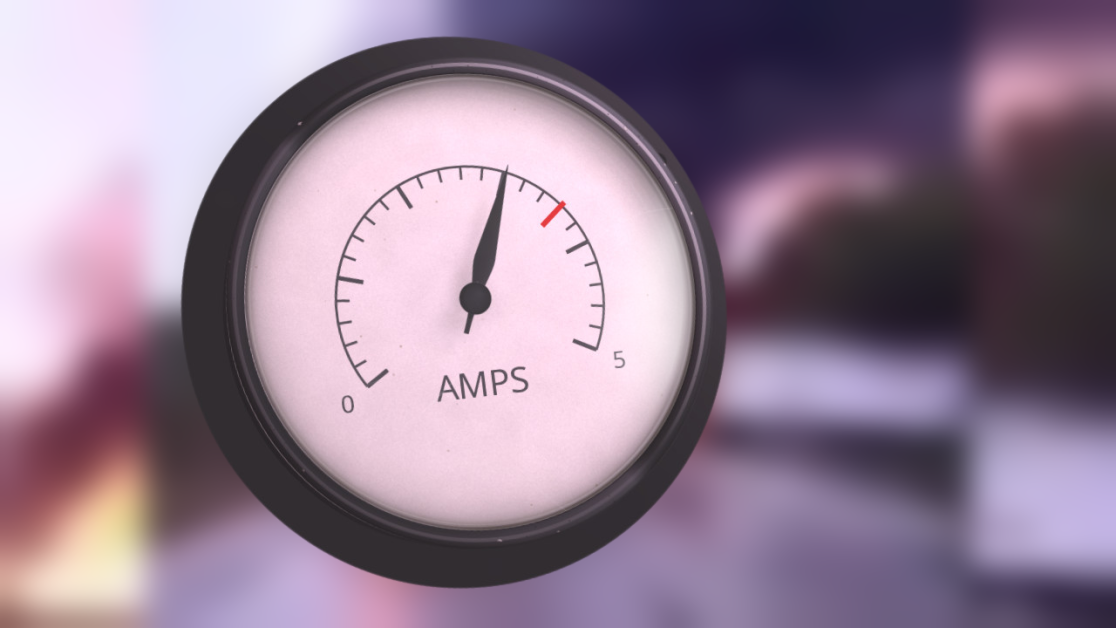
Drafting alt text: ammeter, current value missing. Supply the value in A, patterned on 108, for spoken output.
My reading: 3
